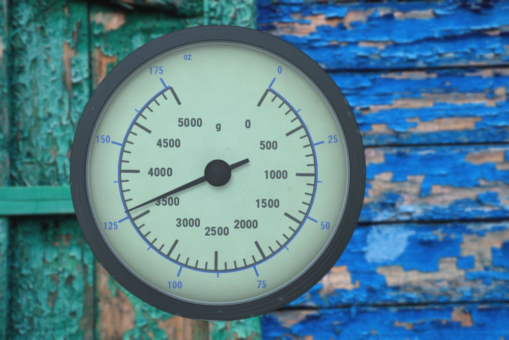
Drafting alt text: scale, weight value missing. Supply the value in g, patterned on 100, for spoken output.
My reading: 3600
